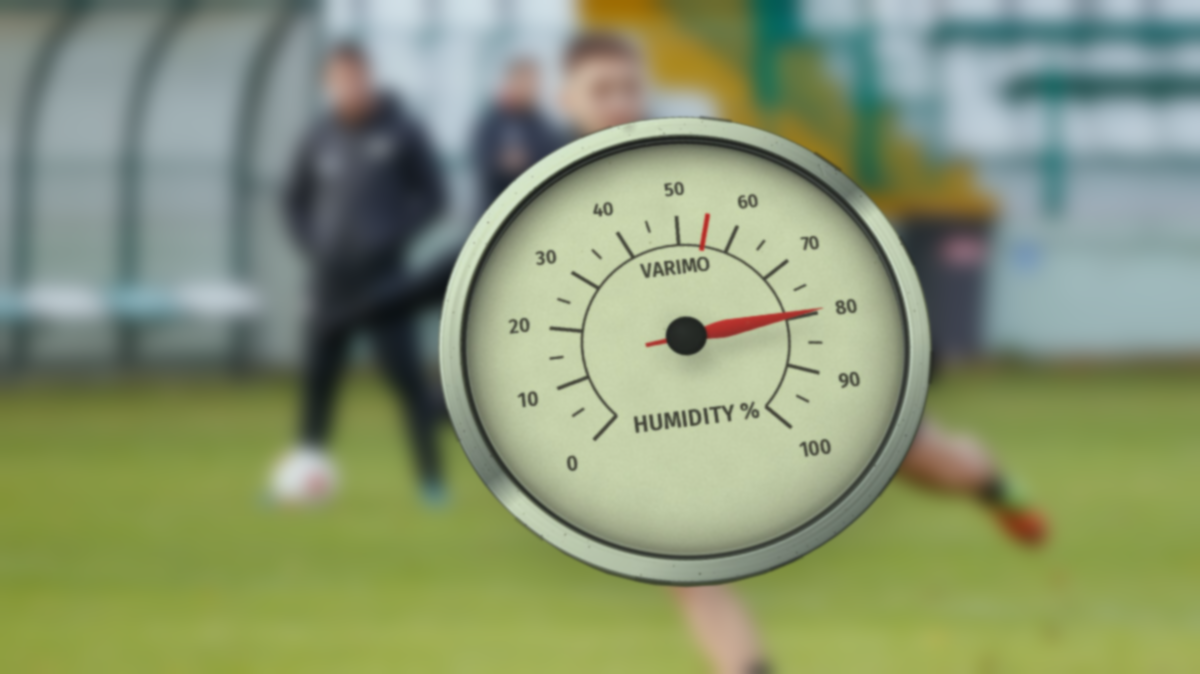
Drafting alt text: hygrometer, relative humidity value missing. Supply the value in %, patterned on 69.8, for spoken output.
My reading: 80
